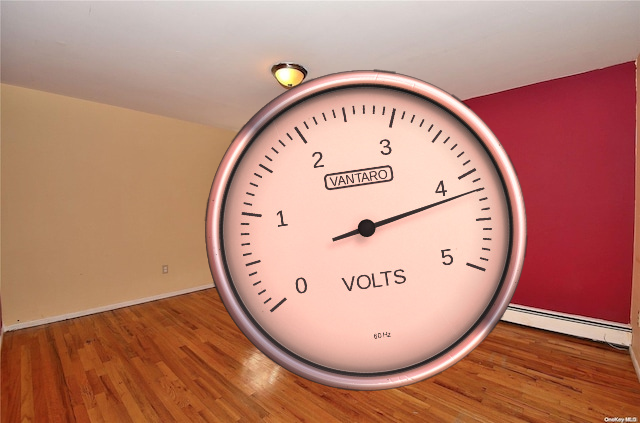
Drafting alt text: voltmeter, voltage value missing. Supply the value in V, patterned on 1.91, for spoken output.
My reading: 4.2
